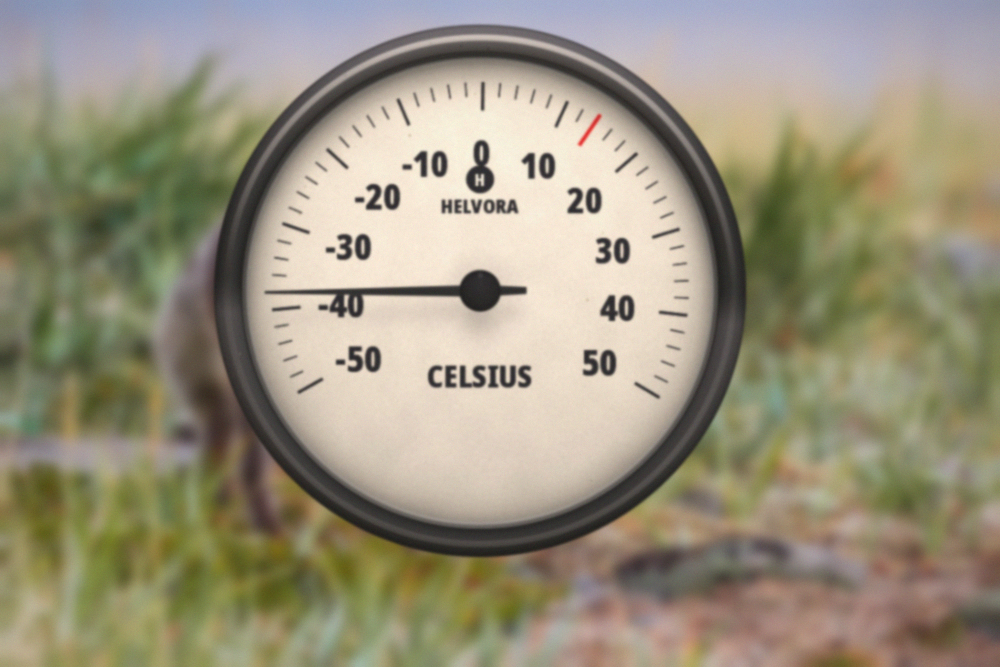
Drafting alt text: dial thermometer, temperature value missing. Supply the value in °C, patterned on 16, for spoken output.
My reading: -38
